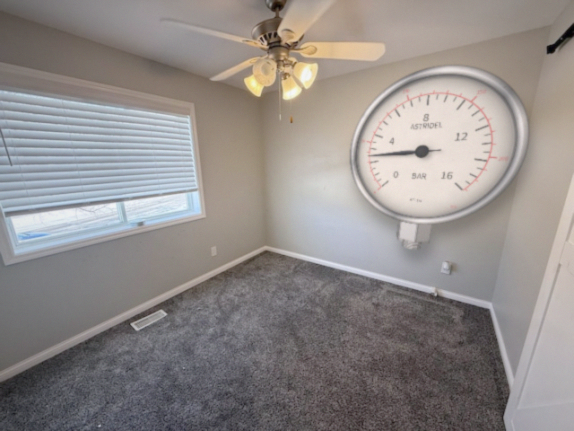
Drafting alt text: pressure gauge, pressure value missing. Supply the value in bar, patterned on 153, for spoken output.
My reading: 2.5
